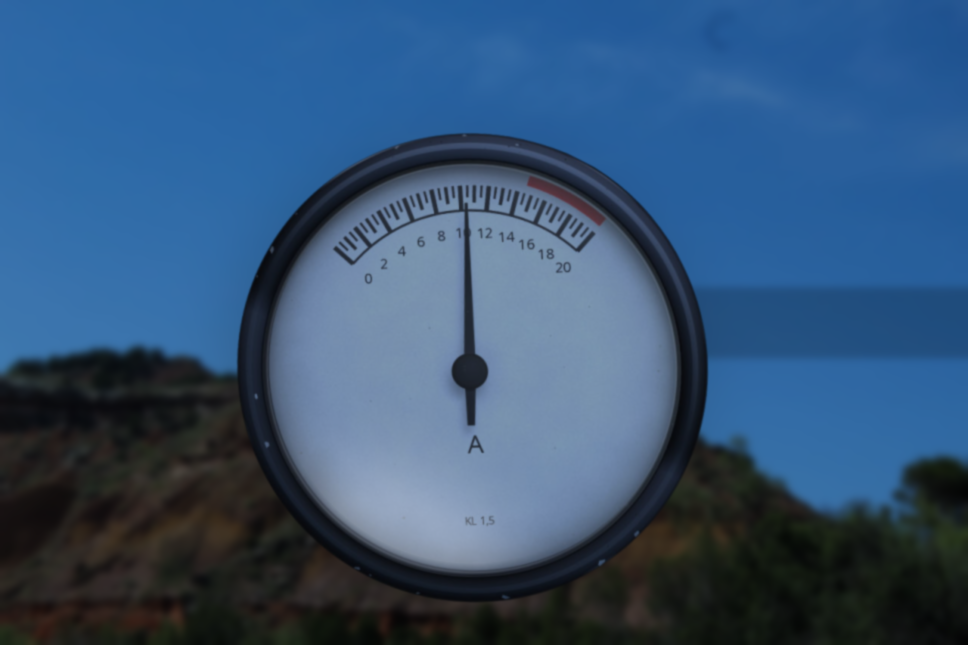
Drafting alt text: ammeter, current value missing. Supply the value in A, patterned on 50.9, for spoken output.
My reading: 10.5
